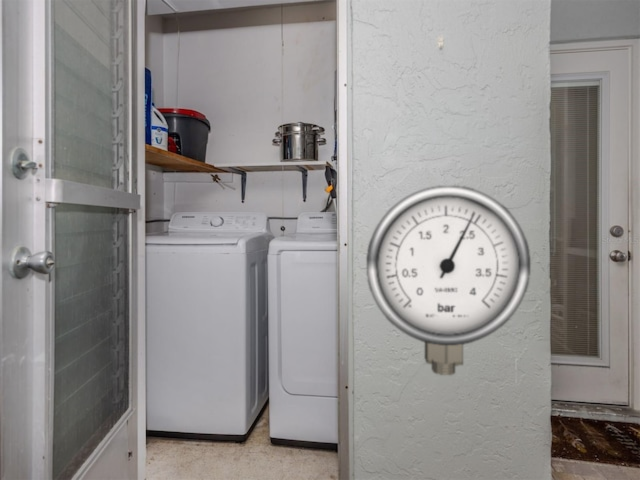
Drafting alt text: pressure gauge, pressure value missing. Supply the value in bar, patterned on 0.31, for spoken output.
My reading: 2.4
